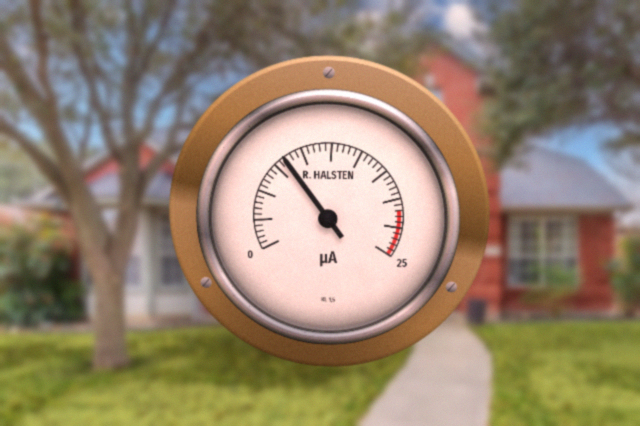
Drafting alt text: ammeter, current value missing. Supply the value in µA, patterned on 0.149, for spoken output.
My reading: 8.5
